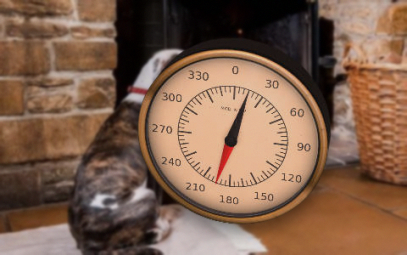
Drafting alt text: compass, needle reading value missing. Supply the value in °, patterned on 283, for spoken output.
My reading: 195
